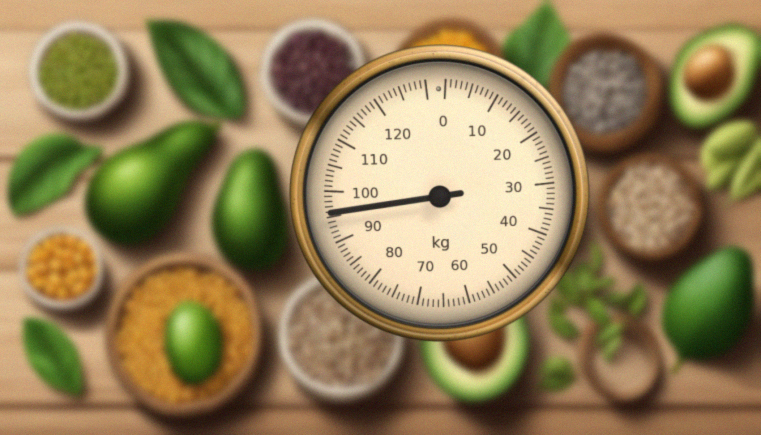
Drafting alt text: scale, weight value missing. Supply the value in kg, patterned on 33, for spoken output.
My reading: 96
